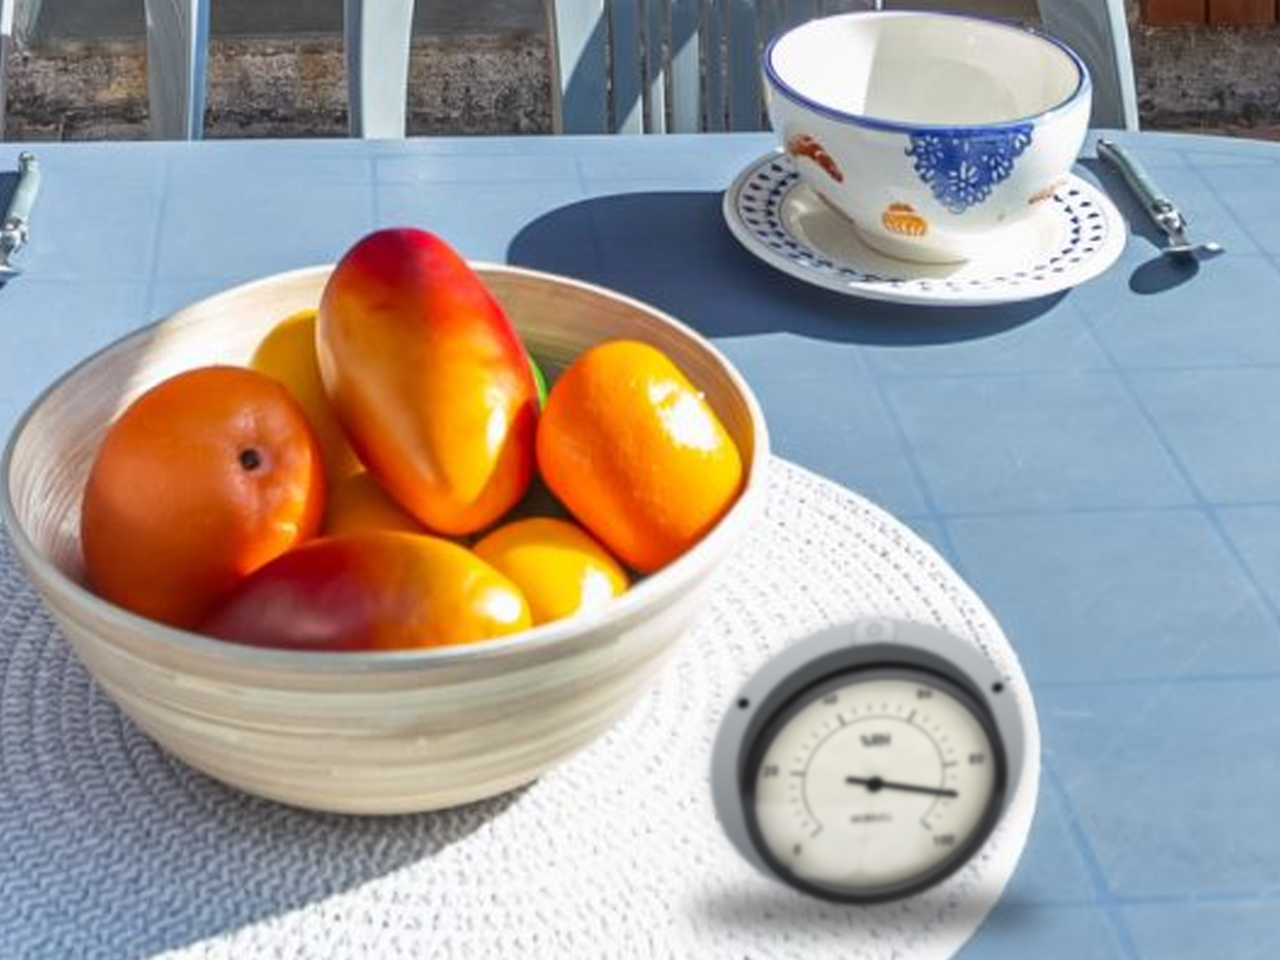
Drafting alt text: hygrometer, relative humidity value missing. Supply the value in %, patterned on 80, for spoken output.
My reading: 88
